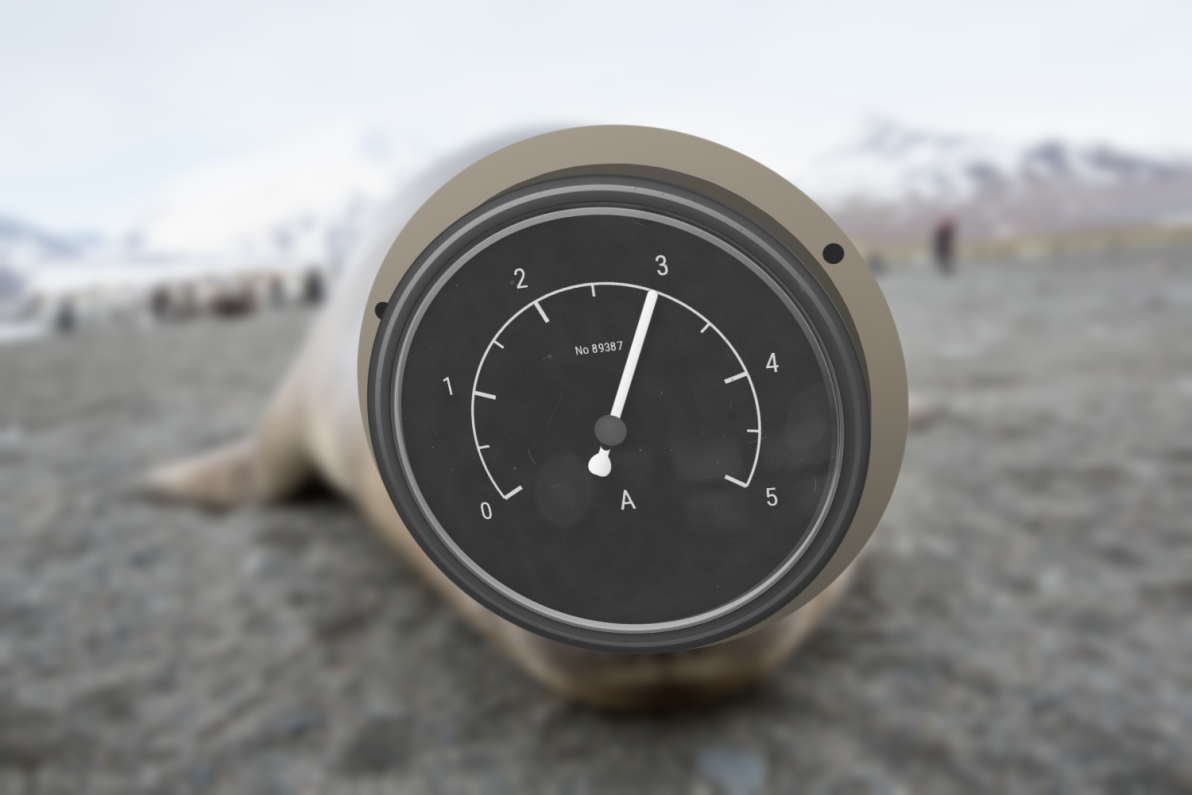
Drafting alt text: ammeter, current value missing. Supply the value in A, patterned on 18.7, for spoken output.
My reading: 3
